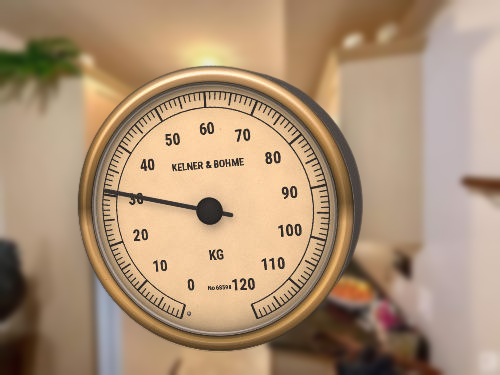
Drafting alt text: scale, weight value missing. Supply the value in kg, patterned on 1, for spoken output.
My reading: 31
